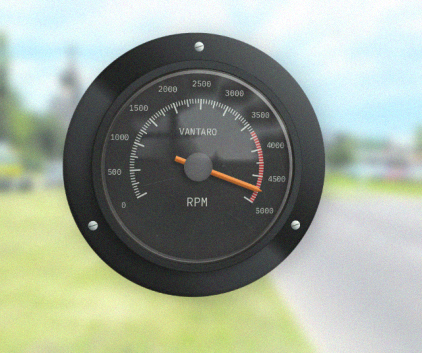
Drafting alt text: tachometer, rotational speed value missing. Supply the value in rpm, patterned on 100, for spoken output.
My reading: 4750
